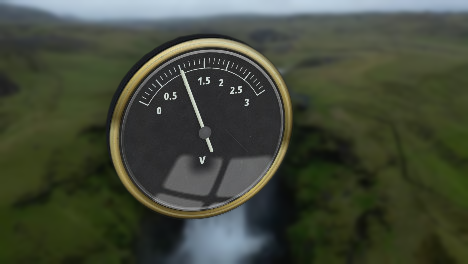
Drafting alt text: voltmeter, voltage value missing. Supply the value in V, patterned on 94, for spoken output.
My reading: 1
